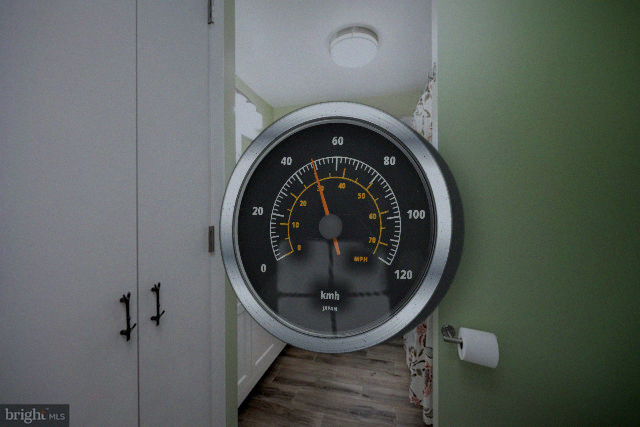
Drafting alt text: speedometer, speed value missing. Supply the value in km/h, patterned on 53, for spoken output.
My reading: 50
